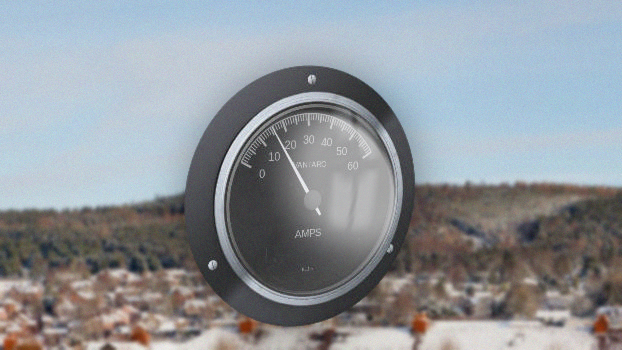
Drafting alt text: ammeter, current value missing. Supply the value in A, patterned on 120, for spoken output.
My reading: 15
